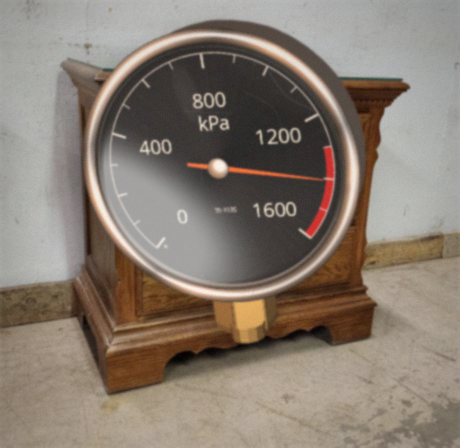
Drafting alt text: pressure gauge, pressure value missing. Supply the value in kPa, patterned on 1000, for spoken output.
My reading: 1400
